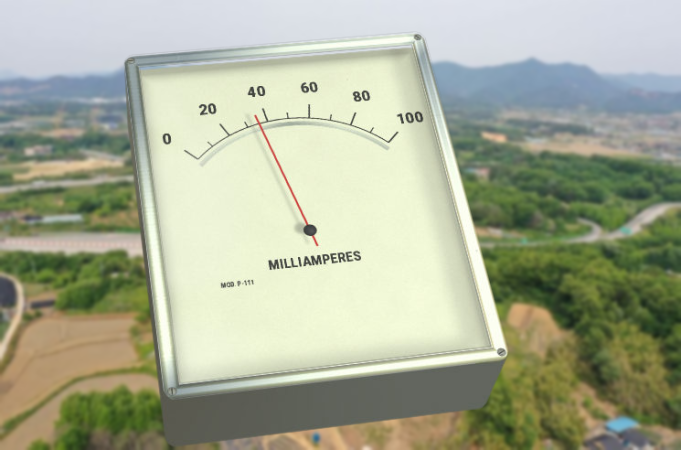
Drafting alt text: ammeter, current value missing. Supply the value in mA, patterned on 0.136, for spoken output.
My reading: 35
